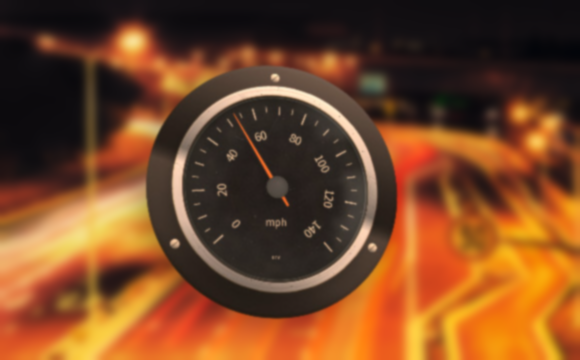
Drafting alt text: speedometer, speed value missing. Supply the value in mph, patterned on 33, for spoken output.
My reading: 52.5
